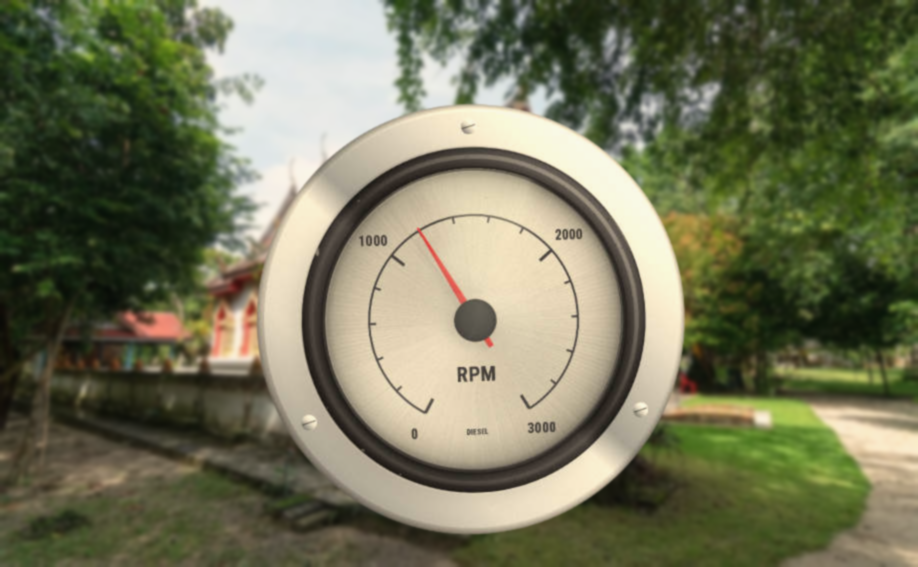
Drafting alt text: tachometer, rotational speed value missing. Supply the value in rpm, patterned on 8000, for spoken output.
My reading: 1200
